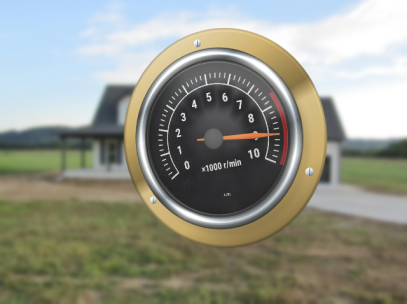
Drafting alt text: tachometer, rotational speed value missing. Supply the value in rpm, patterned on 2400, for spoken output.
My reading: 9000
